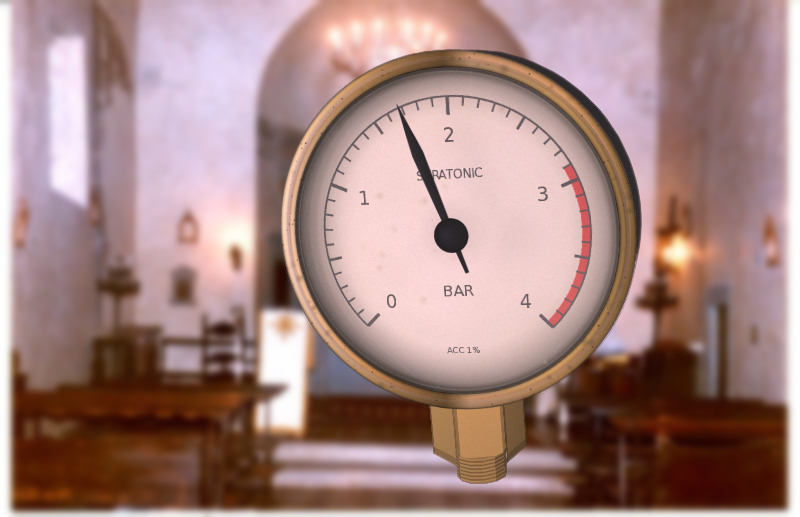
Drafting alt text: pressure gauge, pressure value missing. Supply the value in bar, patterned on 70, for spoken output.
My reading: 1.7
